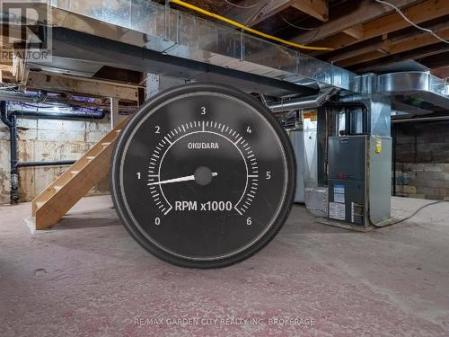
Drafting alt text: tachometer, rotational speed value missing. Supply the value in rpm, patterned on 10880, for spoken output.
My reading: 800
